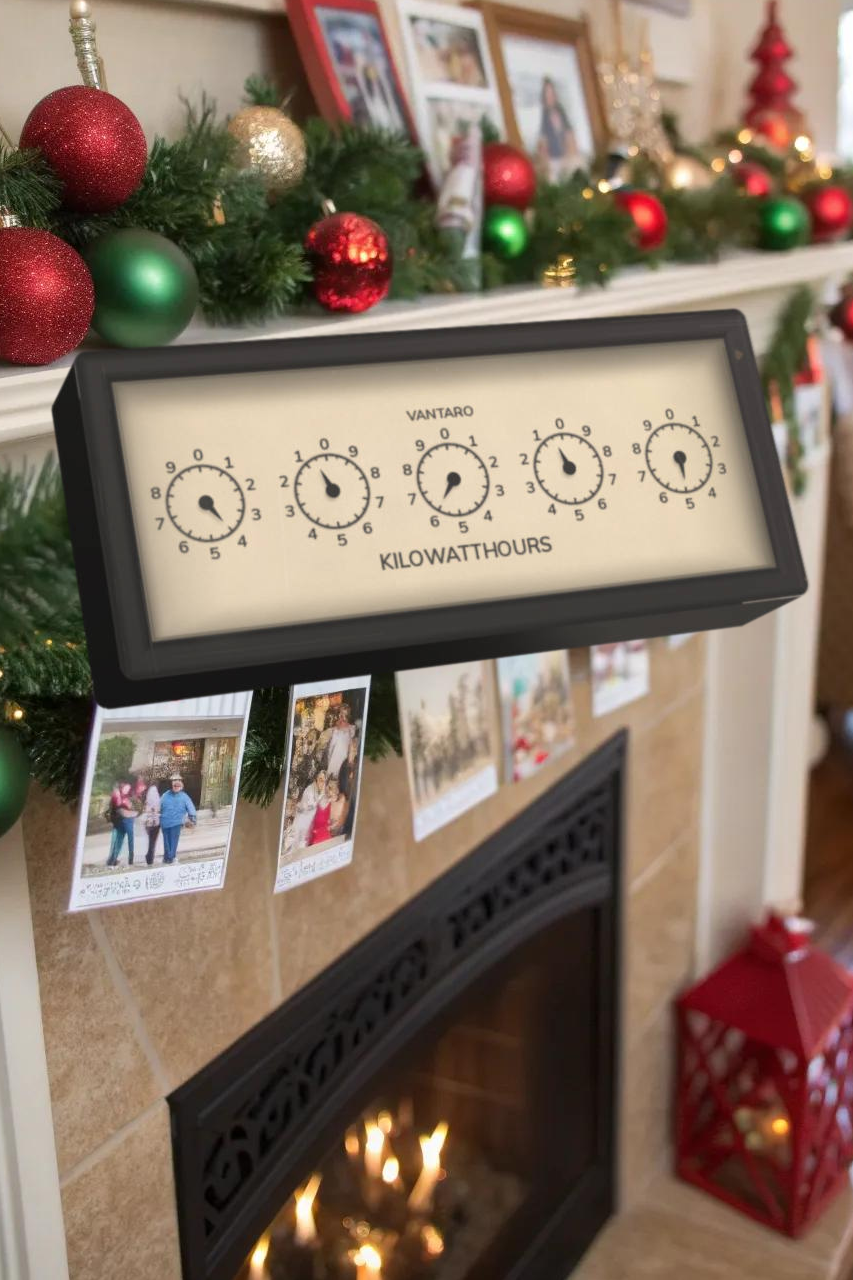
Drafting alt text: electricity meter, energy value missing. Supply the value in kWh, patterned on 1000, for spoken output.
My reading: 40605
